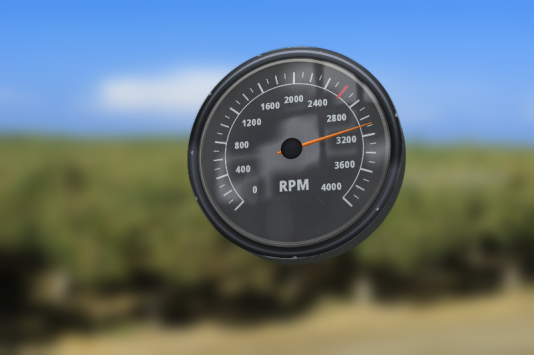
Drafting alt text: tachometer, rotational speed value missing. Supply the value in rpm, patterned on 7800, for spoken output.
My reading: 3100
